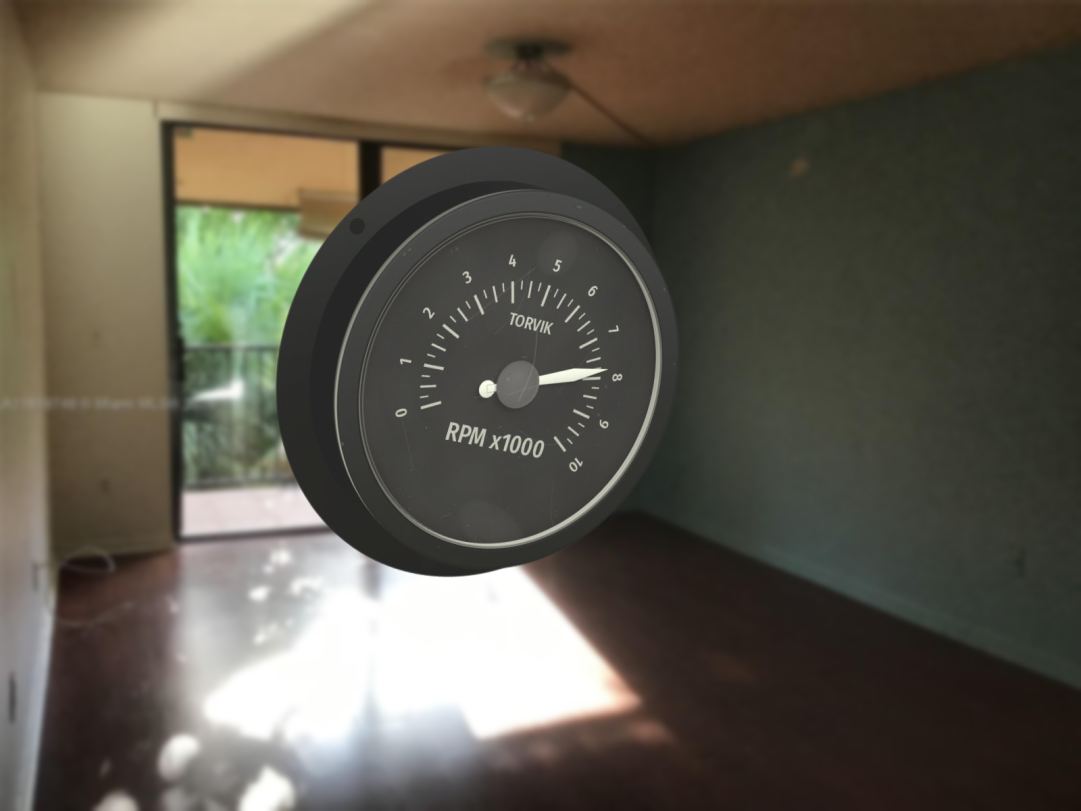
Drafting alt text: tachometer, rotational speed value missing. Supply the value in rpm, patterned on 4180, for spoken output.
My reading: 7750
